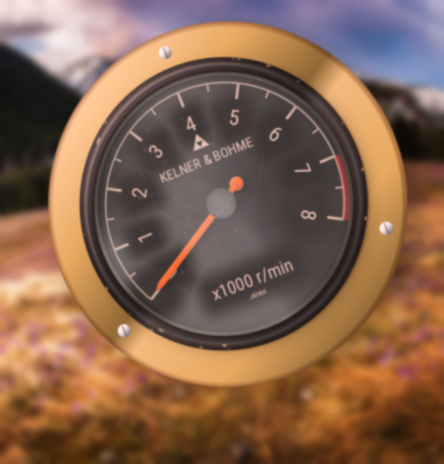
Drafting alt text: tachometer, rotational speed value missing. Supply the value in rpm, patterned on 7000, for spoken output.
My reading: 0
